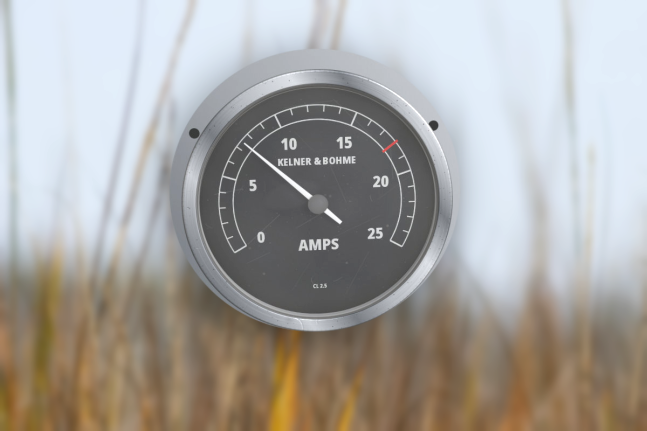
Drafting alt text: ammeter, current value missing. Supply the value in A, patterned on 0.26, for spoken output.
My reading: 7.5
